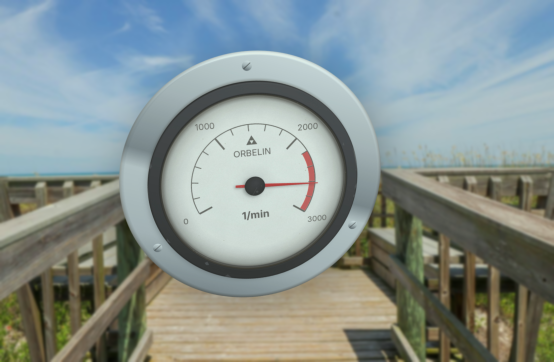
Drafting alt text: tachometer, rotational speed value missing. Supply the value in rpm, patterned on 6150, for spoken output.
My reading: 2600
